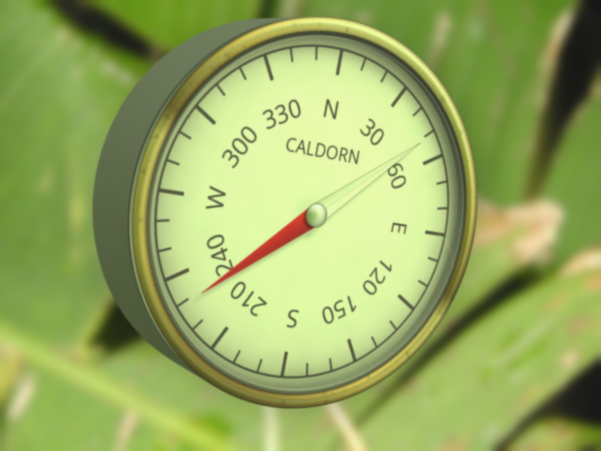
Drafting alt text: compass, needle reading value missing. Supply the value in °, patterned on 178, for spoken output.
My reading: 230
